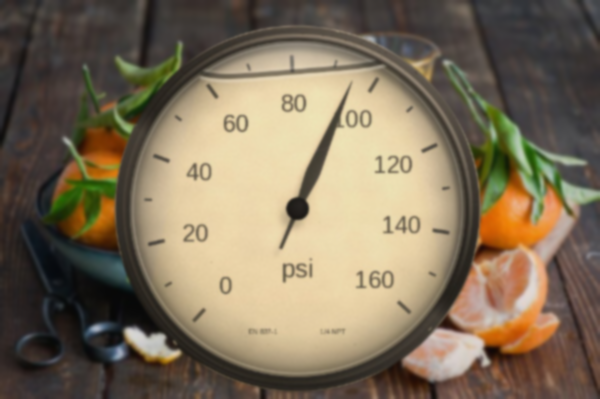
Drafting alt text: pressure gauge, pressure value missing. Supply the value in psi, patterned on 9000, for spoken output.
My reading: 95
